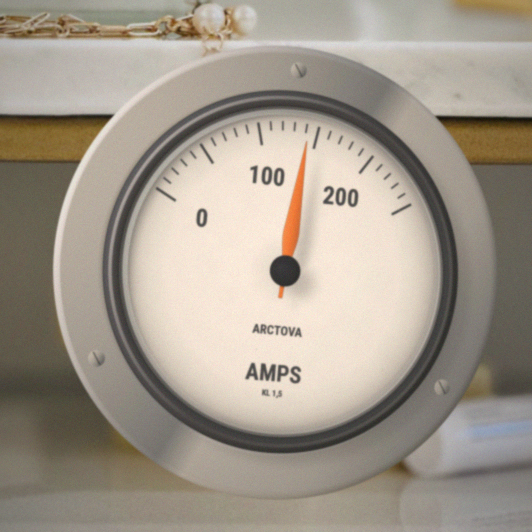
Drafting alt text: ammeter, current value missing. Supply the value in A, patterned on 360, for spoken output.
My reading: 140
